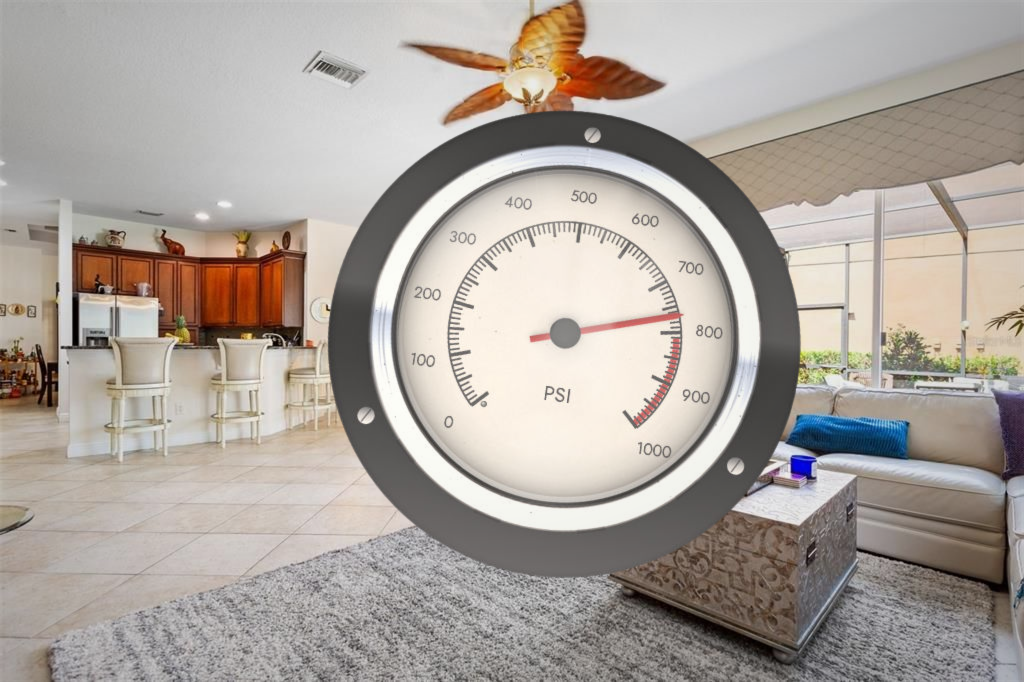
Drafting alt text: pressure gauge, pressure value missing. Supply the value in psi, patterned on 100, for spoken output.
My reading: 770
